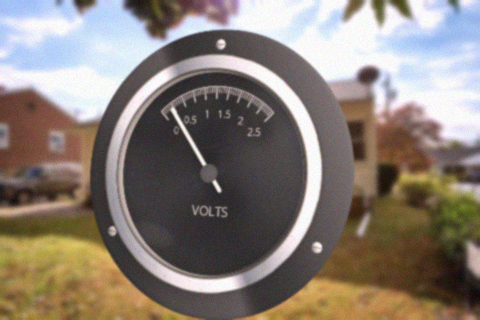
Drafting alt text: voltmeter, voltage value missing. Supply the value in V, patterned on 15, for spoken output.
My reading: 0.25
